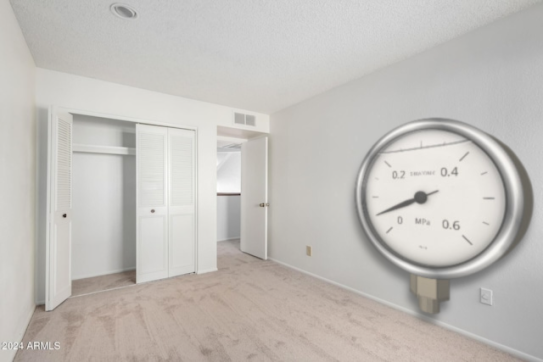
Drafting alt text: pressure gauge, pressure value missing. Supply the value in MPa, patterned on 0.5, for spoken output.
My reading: 0.05
